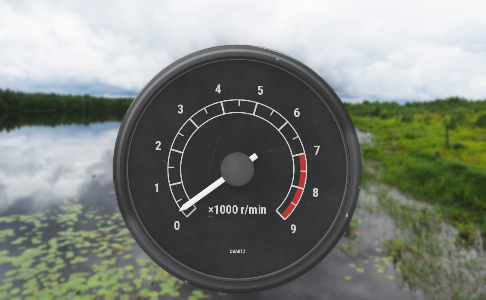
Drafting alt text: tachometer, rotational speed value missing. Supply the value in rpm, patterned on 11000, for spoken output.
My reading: 250
